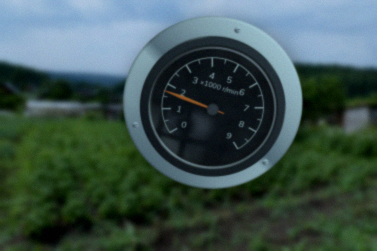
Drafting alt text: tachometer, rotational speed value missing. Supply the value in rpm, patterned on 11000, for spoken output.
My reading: 1750
